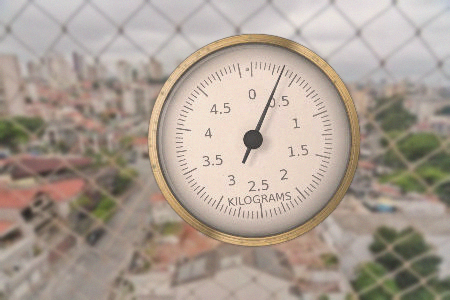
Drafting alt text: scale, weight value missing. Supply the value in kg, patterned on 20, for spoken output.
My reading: 0.35
